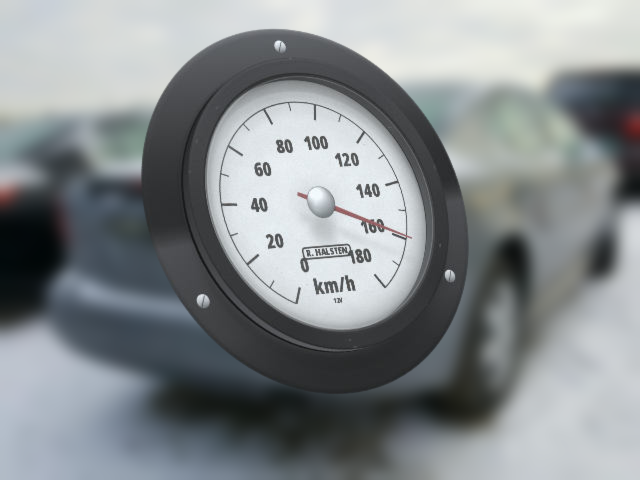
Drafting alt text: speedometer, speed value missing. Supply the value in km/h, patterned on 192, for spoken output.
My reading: 160
